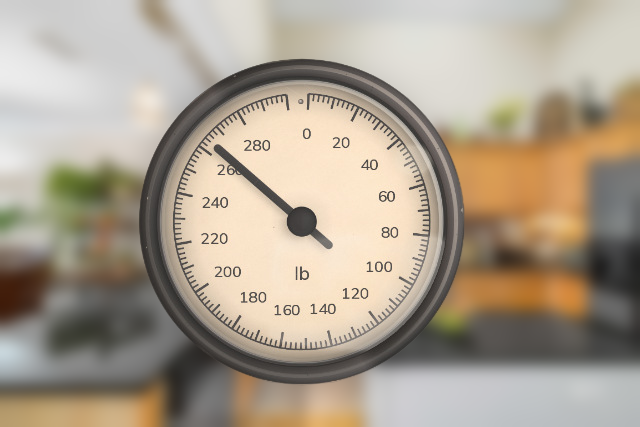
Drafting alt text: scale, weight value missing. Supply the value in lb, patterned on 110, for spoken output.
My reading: 264
